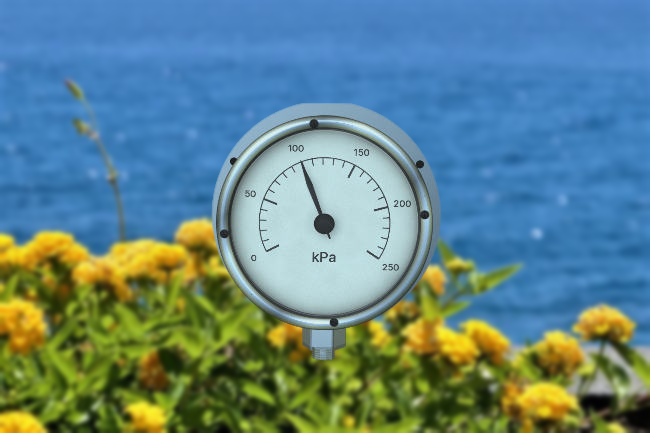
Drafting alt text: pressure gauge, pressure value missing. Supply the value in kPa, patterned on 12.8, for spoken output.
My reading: 100
